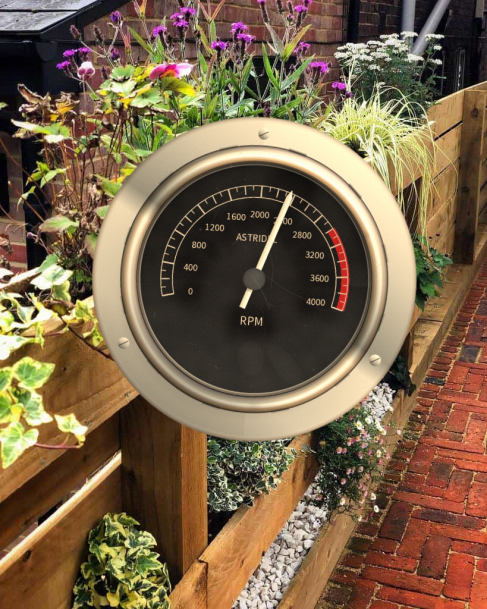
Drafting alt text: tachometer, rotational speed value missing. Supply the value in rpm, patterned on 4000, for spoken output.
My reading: 2350
